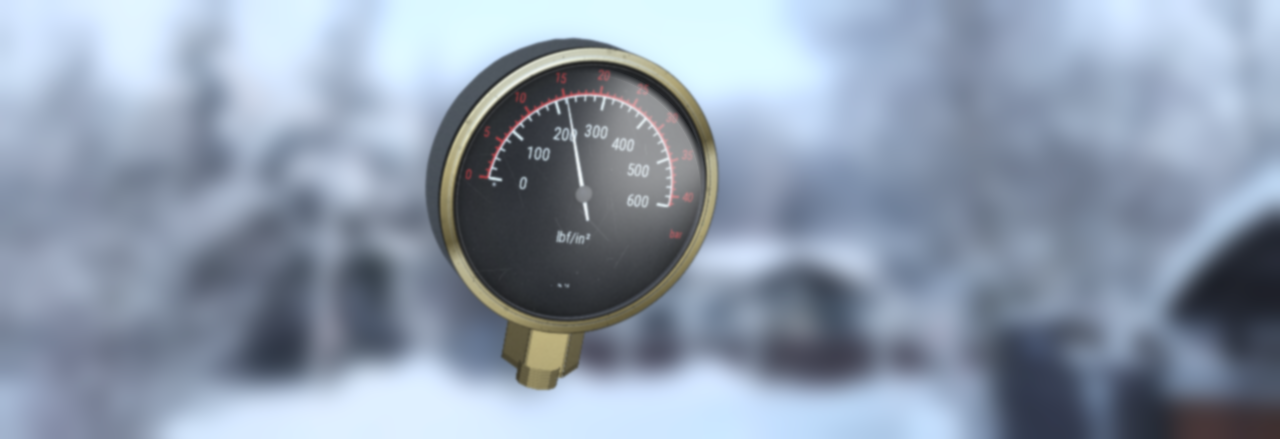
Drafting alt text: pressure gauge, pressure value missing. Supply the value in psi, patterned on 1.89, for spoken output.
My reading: 220
